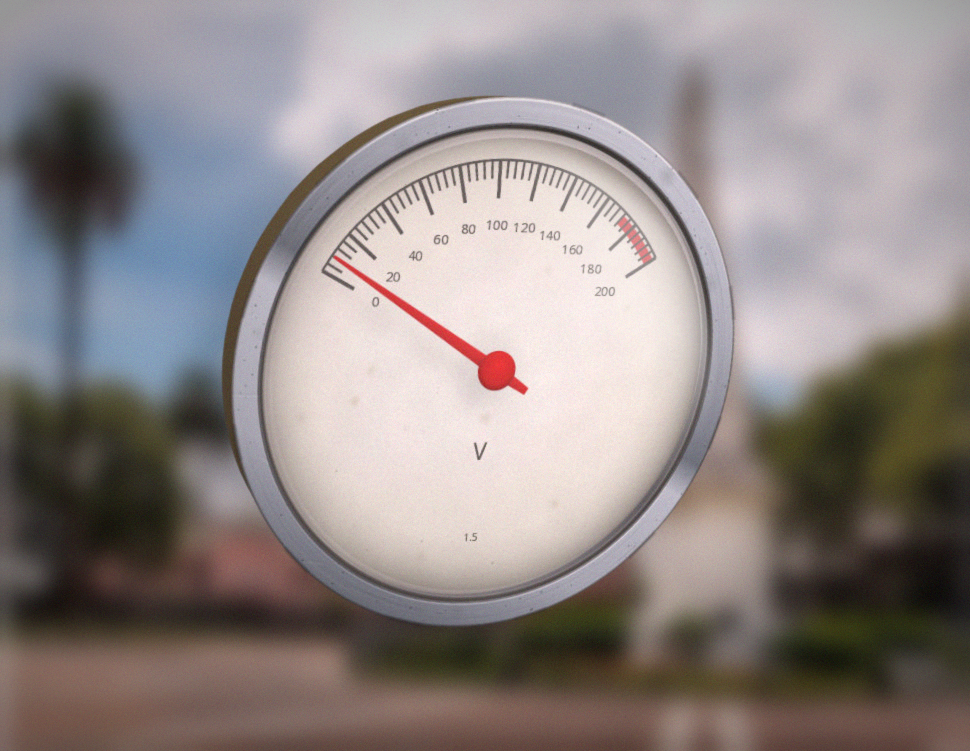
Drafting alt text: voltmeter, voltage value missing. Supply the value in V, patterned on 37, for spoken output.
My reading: 8
